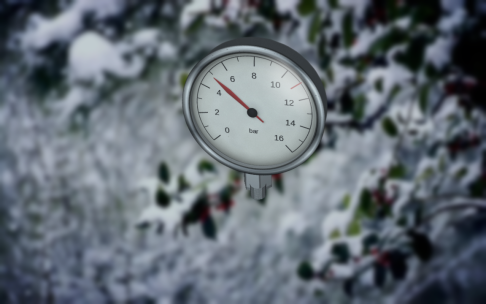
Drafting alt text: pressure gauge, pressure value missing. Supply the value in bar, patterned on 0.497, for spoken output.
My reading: 5
